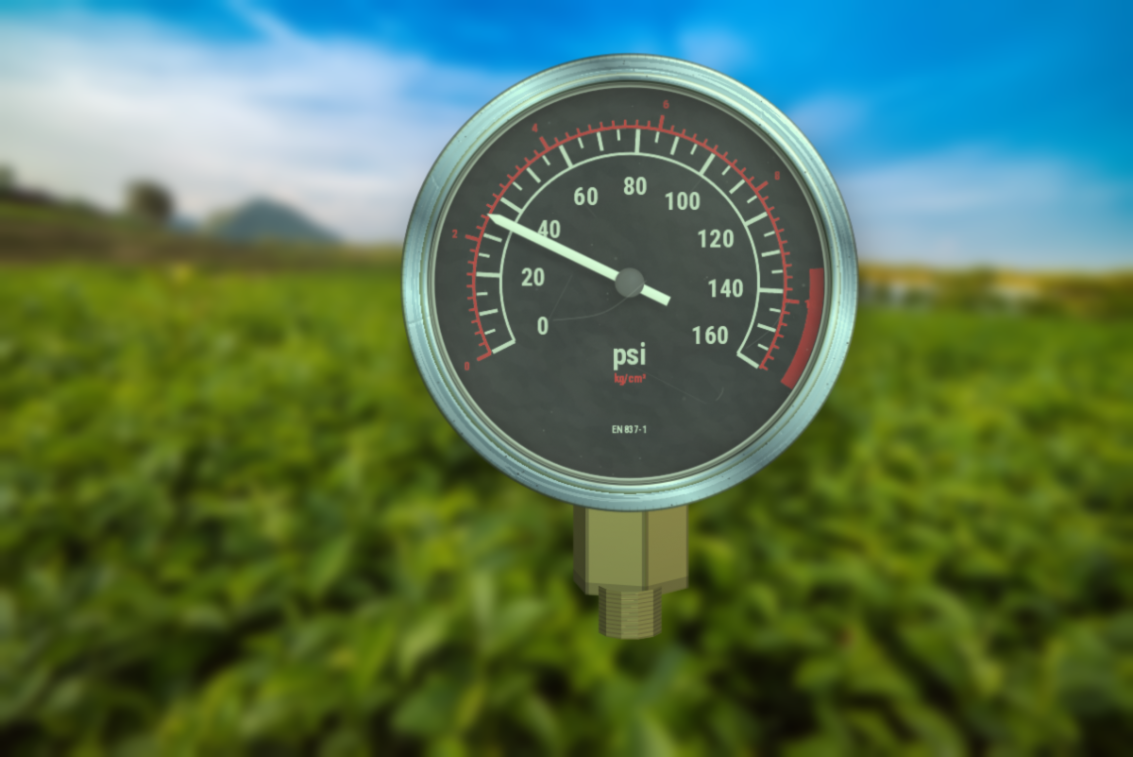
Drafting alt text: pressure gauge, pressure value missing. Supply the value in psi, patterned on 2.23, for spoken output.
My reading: 35
